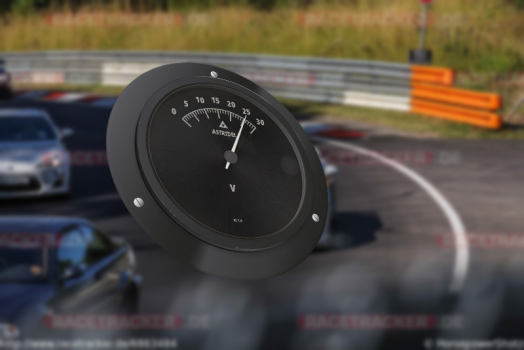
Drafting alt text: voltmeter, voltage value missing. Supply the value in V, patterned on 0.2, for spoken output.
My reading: 25
